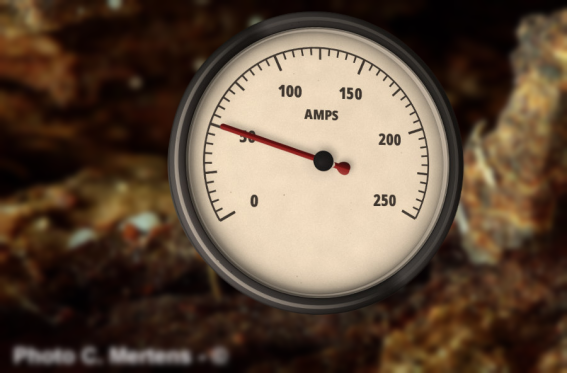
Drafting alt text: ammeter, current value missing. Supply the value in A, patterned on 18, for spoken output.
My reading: 50
